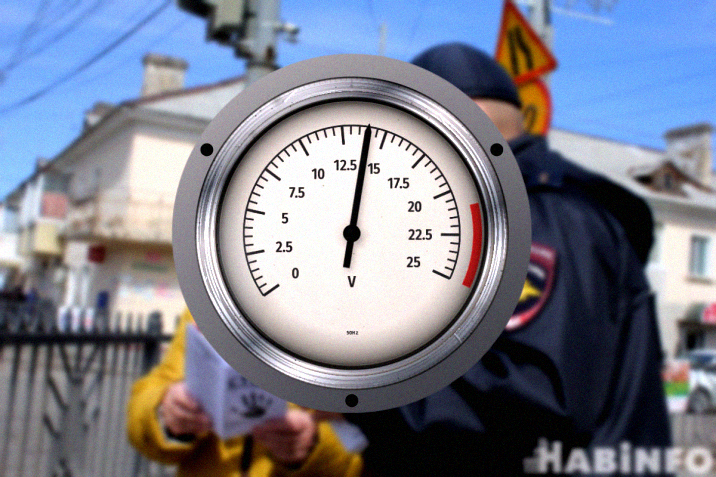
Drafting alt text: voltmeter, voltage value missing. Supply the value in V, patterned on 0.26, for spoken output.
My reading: 14
